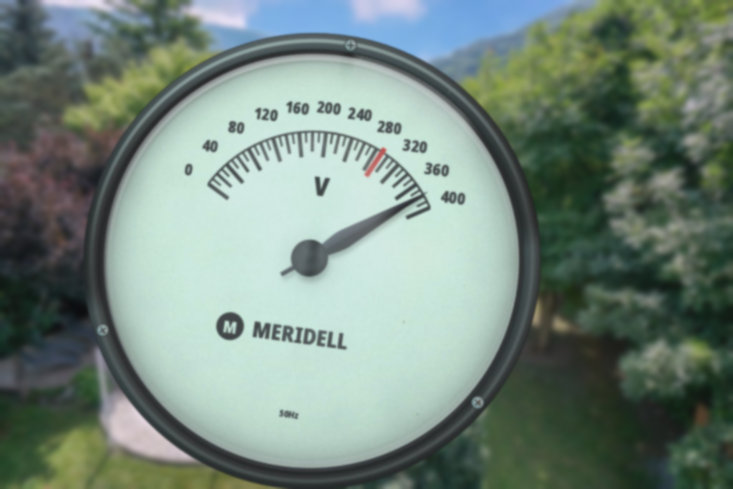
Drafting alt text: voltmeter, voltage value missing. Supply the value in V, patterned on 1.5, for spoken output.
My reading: 380
